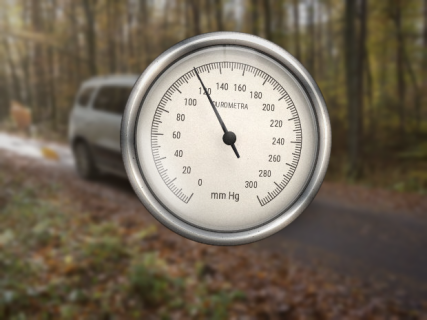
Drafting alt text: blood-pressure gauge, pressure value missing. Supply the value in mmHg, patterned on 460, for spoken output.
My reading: 120
